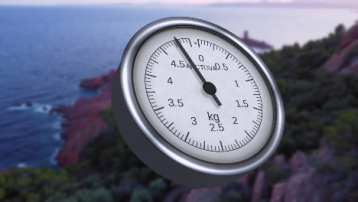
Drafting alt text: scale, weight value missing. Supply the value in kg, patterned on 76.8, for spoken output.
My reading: 4.75
